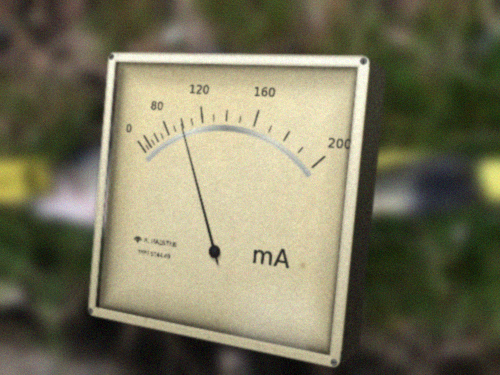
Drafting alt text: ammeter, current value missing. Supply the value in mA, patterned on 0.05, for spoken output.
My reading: 100
